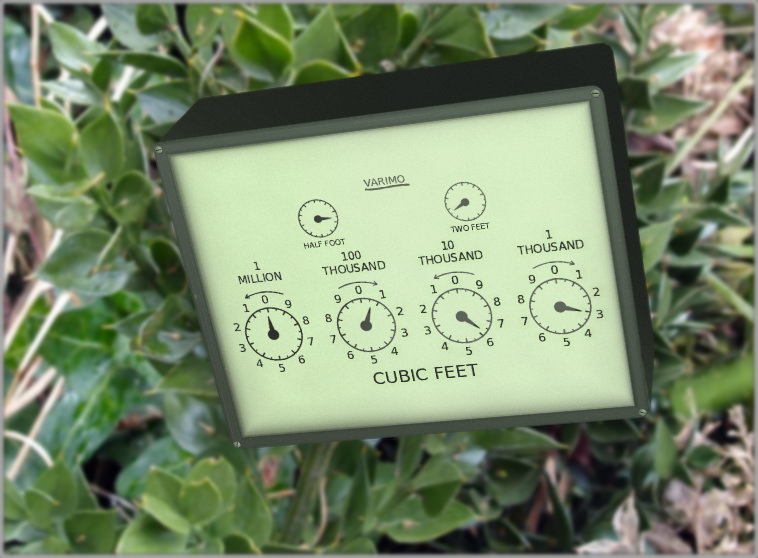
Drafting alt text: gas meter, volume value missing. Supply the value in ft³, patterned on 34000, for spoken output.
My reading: 6300
